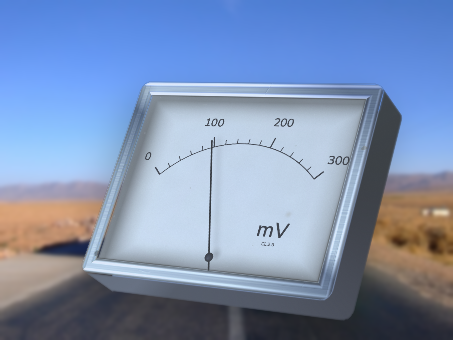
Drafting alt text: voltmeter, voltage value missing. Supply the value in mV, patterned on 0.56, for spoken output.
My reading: 100
